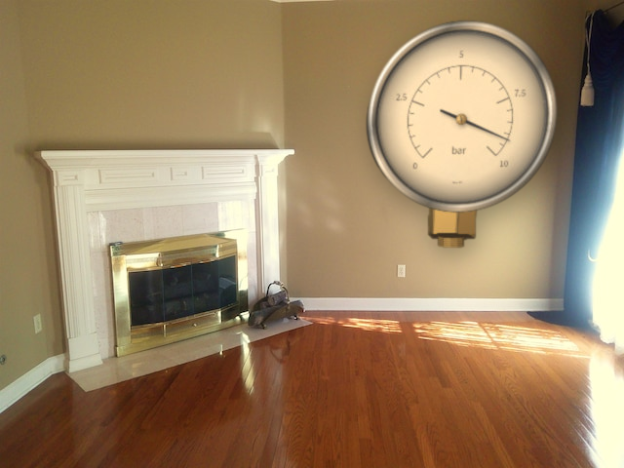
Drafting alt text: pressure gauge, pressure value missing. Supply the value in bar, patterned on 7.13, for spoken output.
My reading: 9.25
